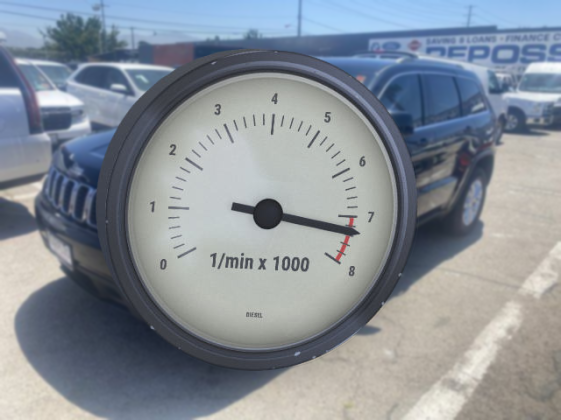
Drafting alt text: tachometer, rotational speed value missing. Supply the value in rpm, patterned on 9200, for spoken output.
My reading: 7300
